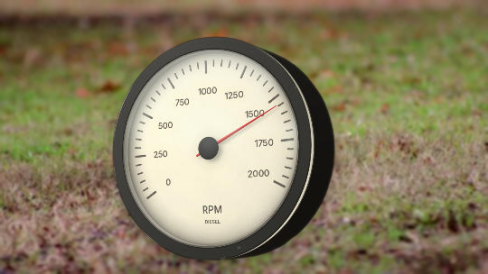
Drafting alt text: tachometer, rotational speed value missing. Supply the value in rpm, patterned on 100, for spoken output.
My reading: 1550
